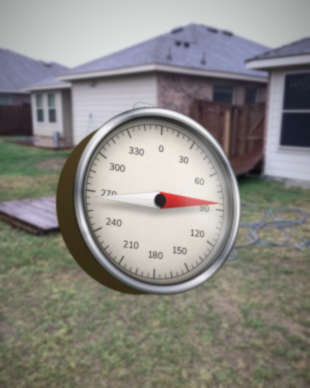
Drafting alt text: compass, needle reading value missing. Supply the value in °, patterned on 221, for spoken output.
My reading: 85
